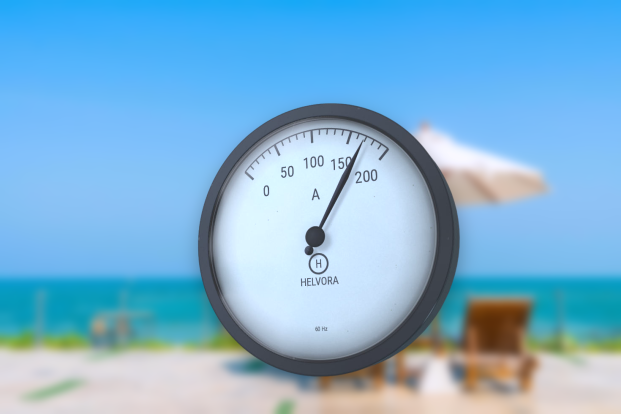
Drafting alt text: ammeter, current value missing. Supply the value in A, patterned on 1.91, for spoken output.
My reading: 170
